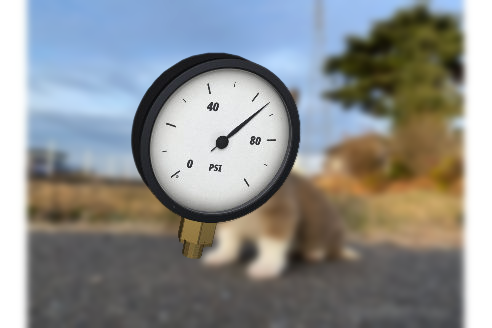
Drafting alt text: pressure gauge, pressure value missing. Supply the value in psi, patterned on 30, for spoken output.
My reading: 65
